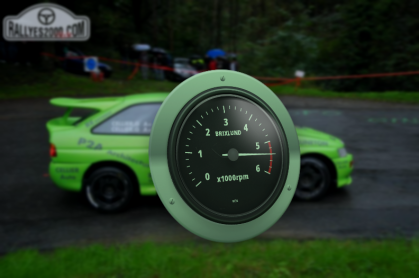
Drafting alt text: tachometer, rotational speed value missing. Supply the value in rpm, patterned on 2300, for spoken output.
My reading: 5400
